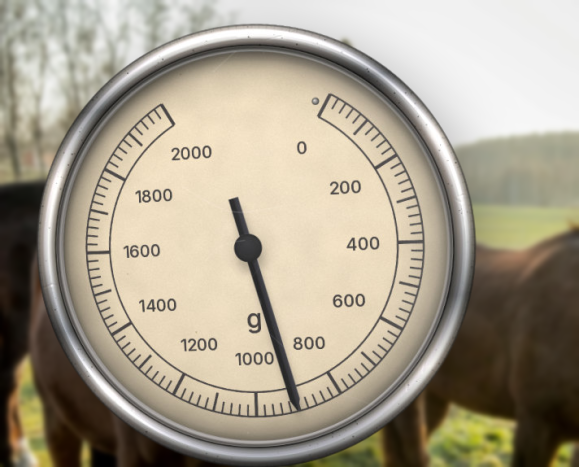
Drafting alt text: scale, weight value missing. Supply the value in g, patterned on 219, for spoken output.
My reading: 900
